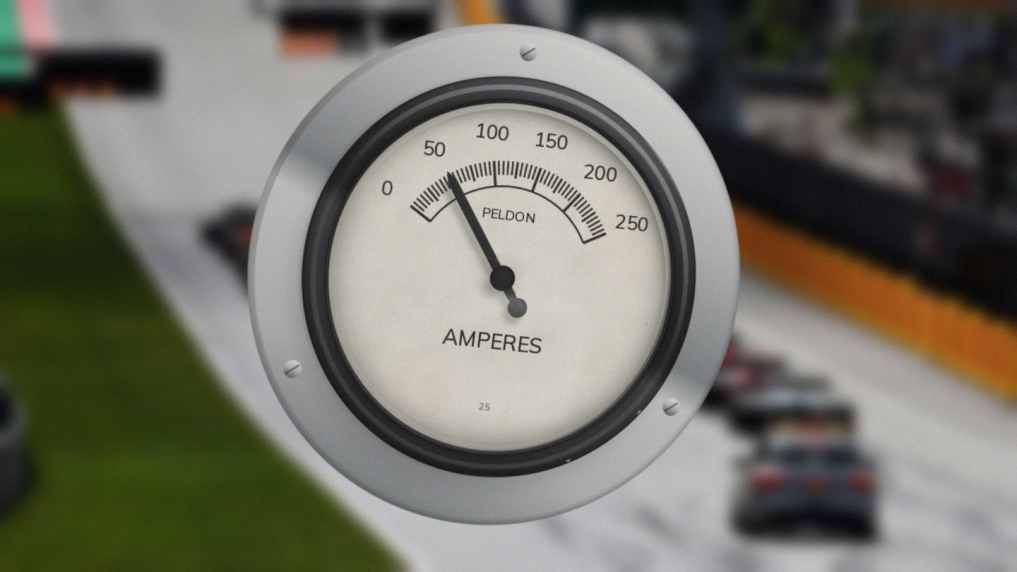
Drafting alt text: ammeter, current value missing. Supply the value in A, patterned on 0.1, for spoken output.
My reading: 50
